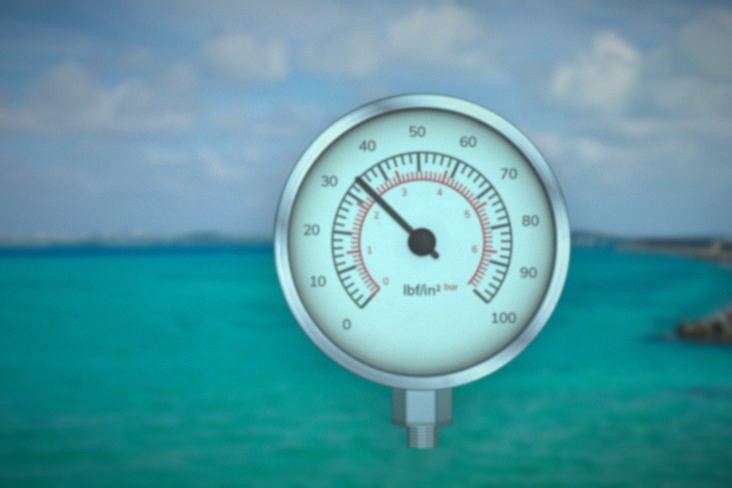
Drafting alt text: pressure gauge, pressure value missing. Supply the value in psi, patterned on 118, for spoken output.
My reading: 34
